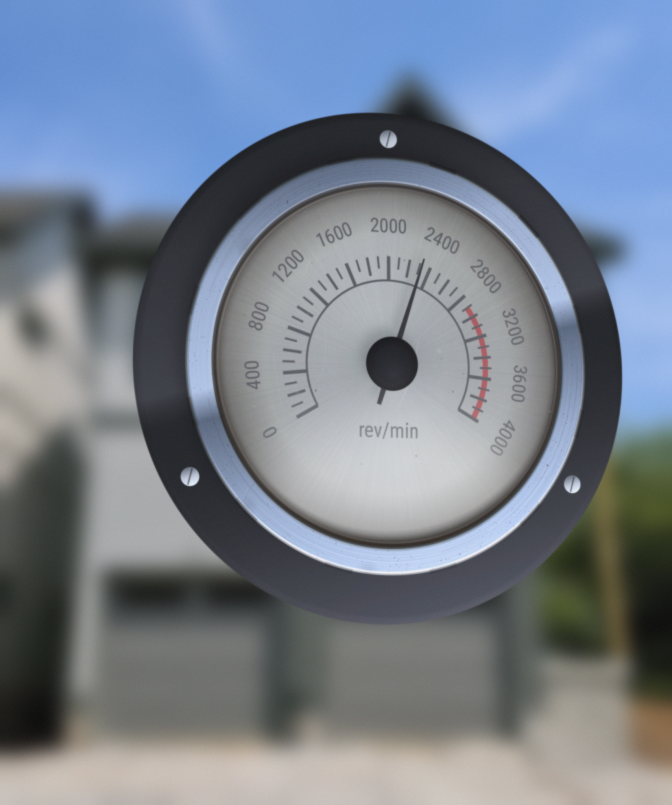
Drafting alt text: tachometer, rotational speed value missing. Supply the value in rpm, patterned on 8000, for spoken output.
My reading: 2300
